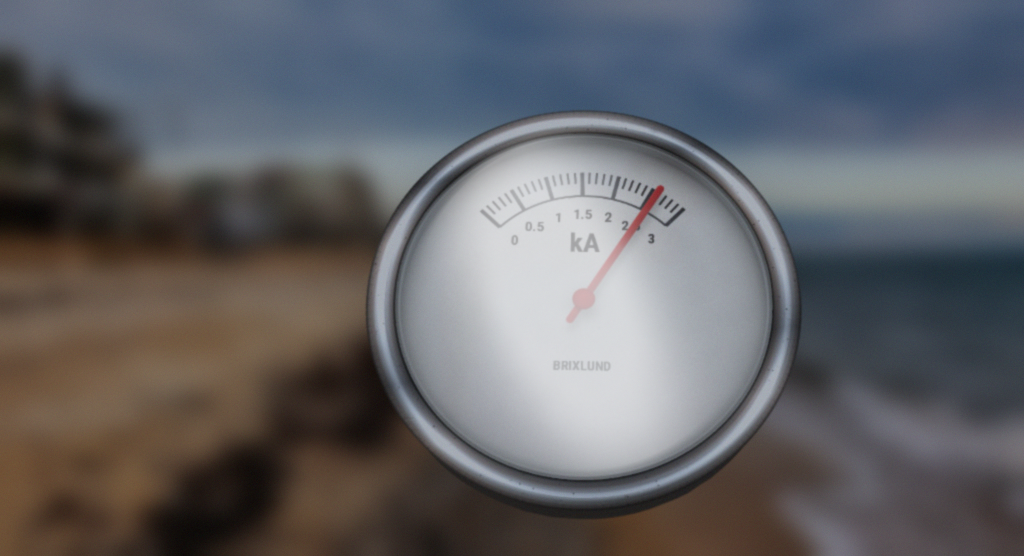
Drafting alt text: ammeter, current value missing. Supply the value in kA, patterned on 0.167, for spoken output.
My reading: 2.6
